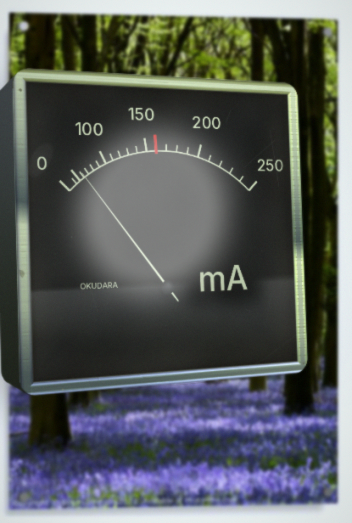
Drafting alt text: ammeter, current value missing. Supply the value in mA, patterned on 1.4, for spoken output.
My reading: 60
